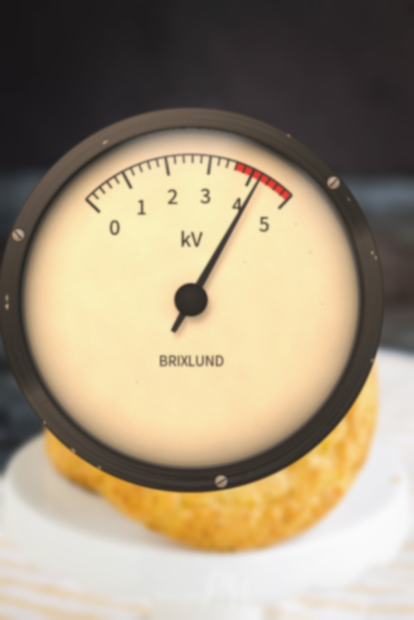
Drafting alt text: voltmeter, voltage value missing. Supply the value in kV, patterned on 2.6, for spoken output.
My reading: 4.2
